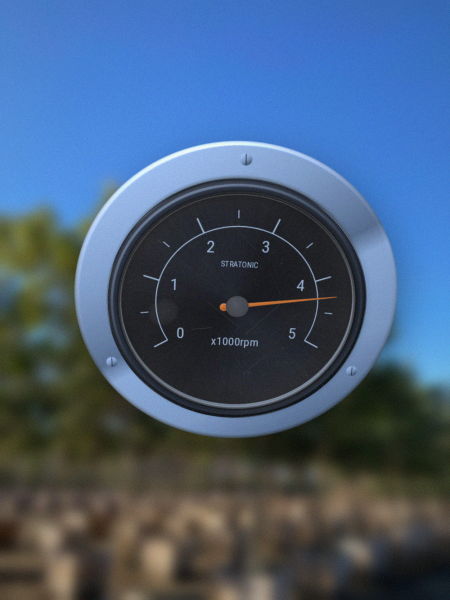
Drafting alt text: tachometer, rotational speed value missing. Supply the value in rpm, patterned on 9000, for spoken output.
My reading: 4250
